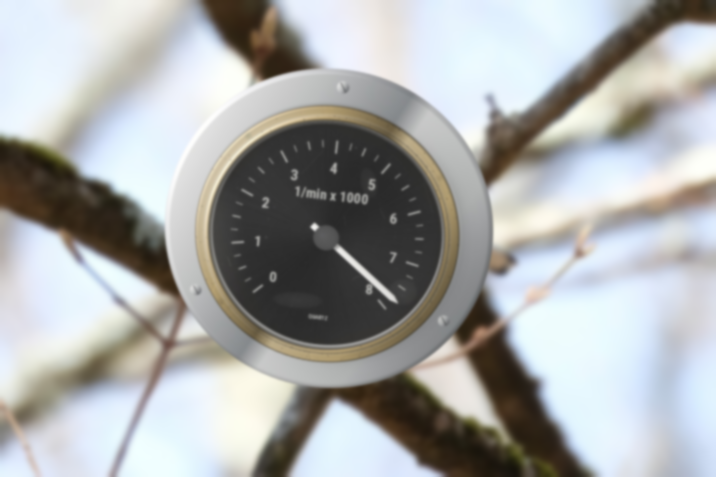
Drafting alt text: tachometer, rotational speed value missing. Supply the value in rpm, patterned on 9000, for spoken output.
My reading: 7750
